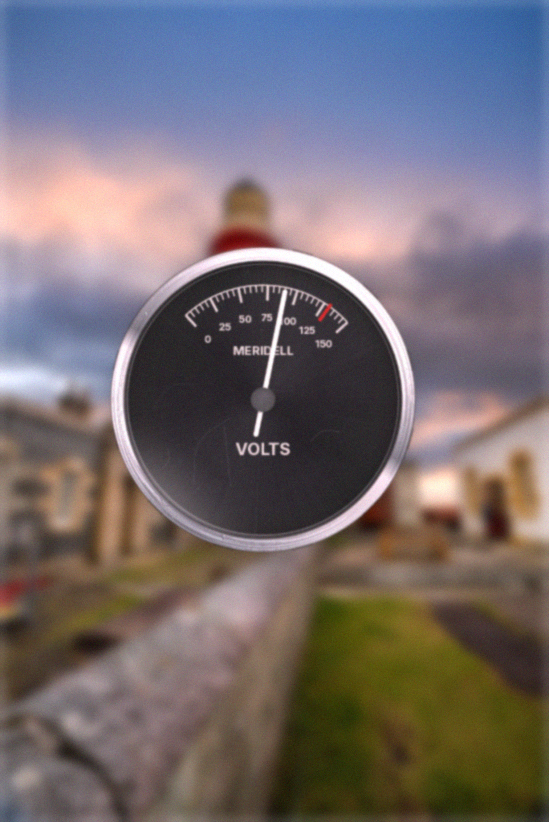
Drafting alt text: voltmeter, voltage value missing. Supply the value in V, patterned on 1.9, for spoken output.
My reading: 90
